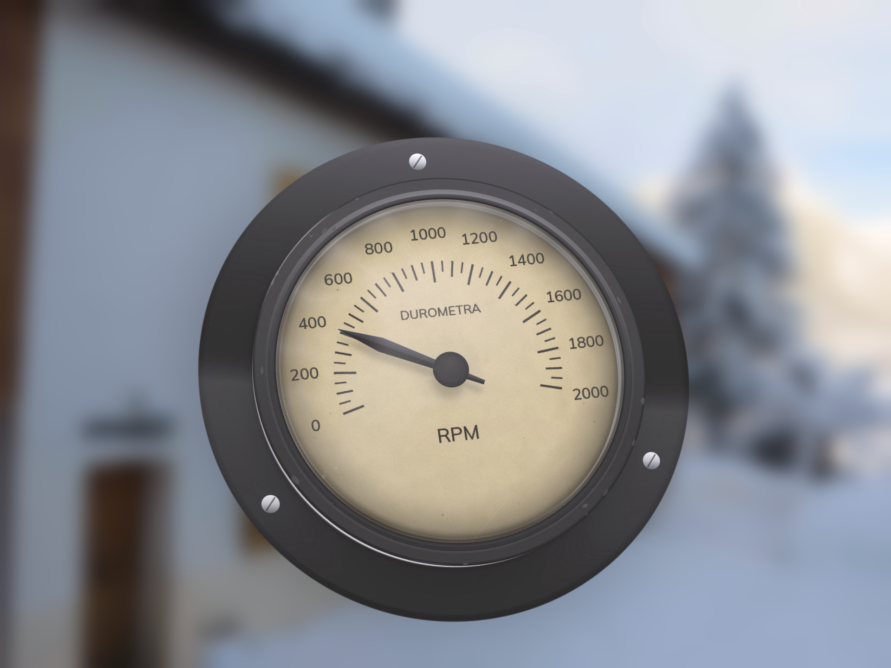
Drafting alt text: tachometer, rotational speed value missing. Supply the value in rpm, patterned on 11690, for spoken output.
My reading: 400
